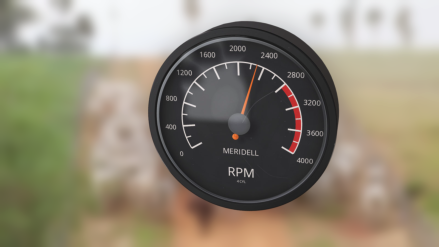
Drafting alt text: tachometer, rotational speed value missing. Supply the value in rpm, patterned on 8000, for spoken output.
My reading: 2300
